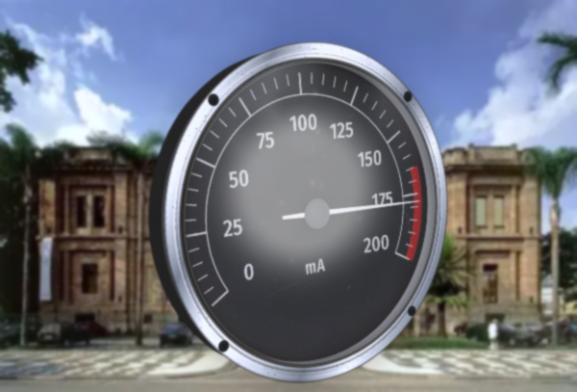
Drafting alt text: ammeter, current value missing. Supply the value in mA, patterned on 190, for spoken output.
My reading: 177.5
